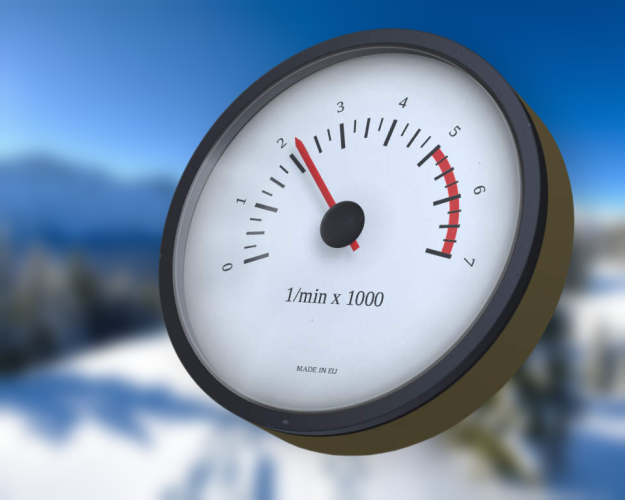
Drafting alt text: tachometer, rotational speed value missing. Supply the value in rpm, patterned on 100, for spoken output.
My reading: 2250
